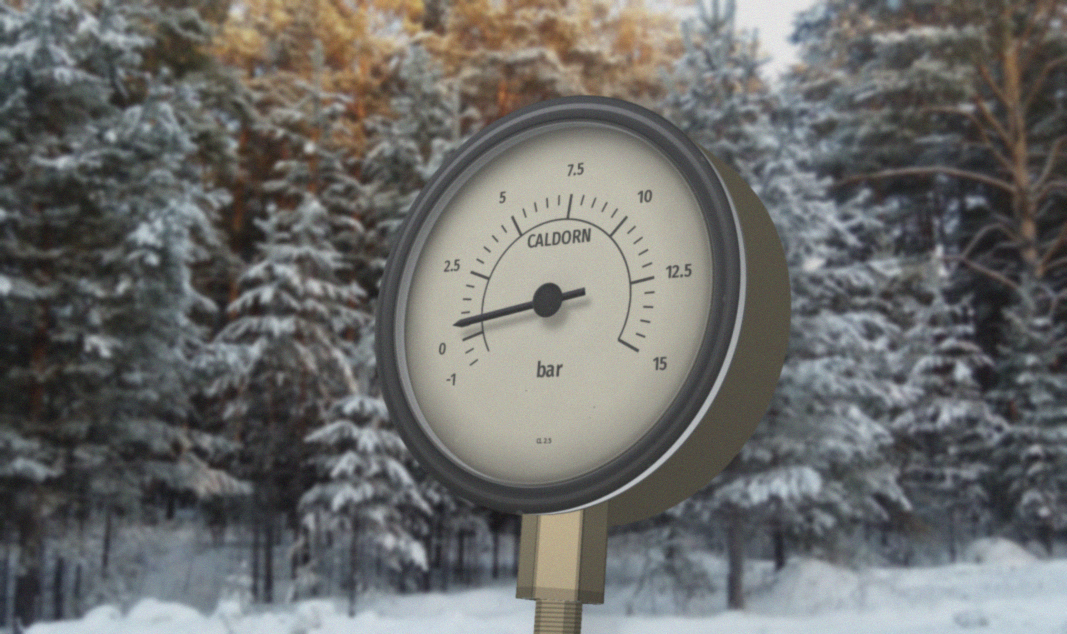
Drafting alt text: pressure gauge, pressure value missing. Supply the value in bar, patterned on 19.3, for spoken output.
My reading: 0.5
